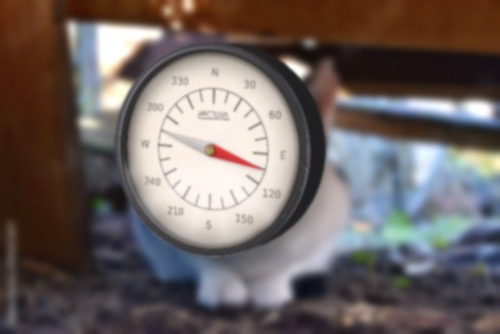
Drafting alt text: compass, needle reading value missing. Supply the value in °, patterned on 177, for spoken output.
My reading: 105
